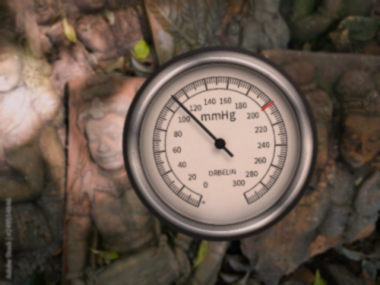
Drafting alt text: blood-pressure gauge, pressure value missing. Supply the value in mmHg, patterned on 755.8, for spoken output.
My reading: 110
